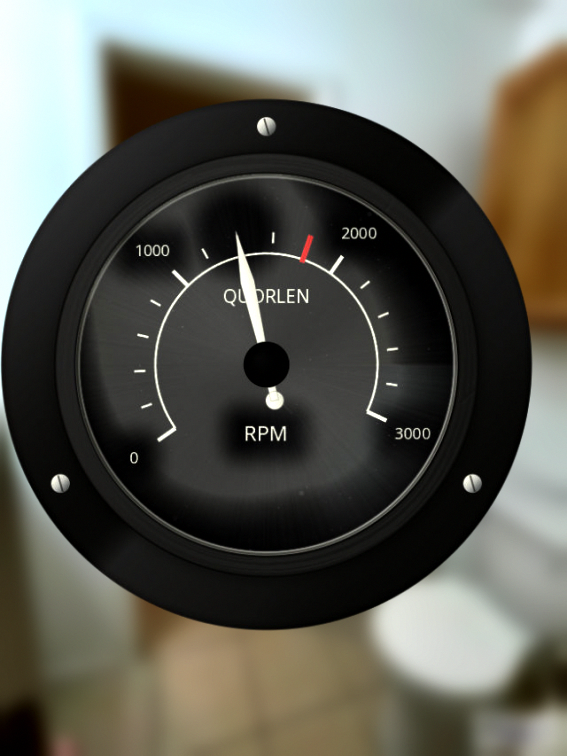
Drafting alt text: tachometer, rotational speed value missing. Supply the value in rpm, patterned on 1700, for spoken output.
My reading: 1400
